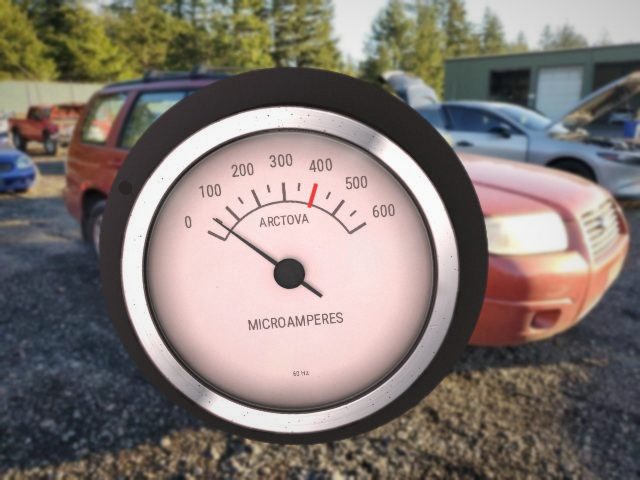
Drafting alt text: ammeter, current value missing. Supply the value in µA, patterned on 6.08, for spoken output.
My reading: 50
